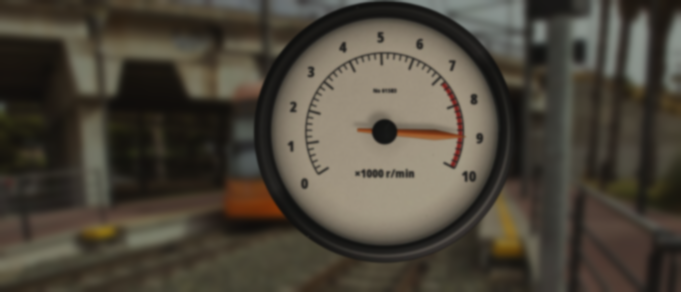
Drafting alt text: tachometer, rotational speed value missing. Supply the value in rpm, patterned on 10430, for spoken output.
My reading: 9000
